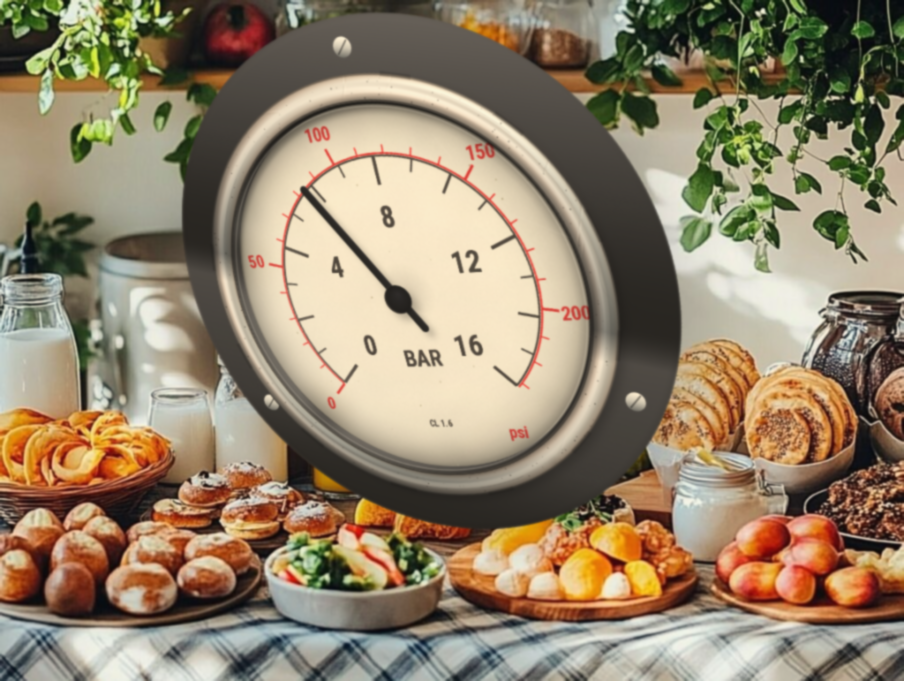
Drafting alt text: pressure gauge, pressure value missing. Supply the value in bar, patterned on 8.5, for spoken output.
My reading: 6
